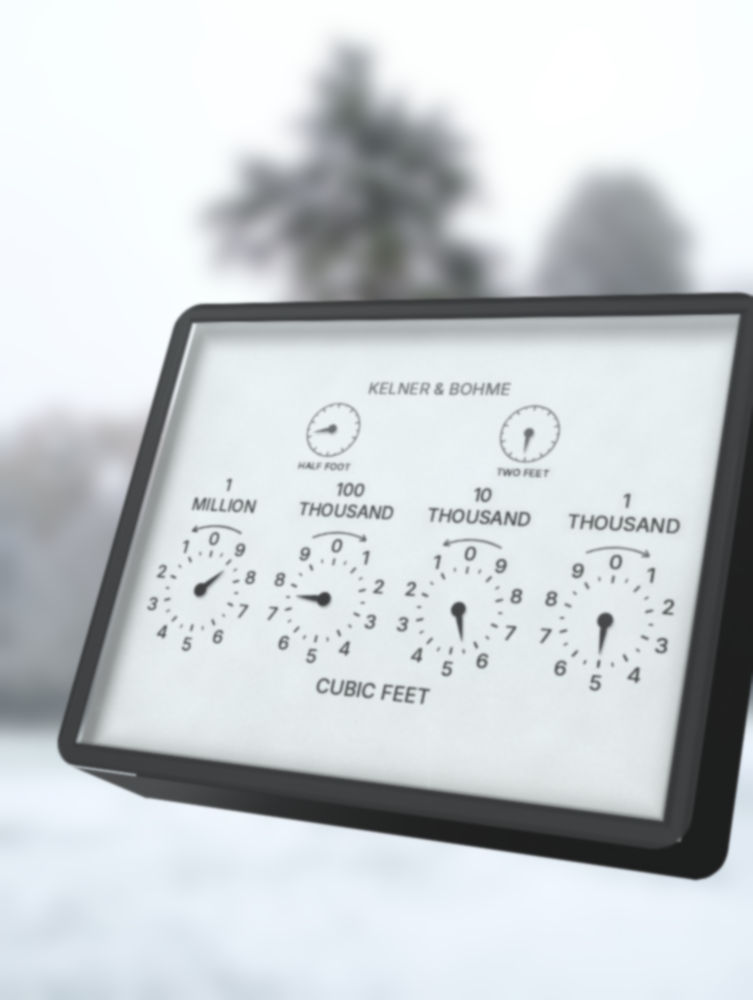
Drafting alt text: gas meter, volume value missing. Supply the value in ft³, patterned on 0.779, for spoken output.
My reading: 875500
